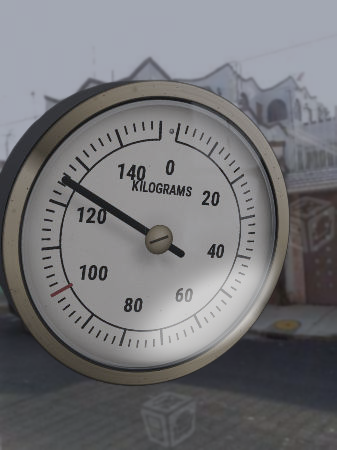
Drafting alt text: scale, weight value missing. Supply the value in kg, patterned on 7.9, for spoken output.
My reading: 125
